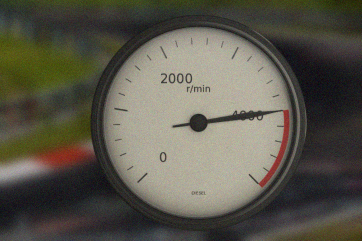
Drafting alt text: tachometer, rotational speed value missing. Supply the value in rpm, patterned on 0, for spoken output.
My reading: 4000
